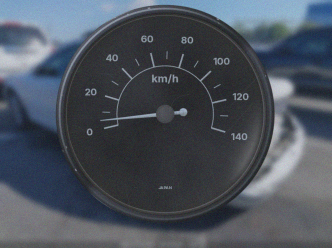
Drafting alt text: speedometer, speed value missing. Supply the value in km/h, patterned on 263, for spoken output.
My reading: 5
